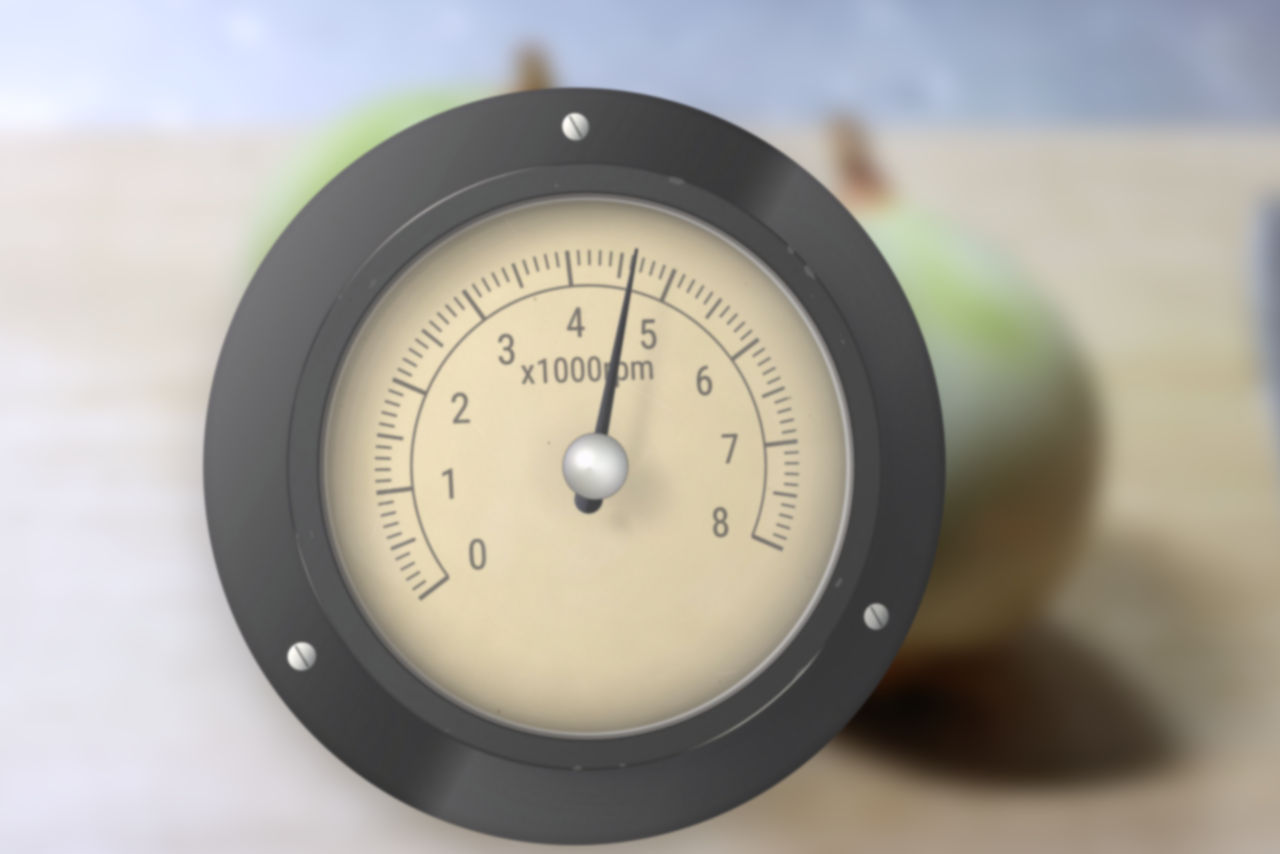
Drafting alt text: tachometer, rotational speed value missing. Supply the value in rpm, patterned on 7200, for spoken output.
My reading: 4600
